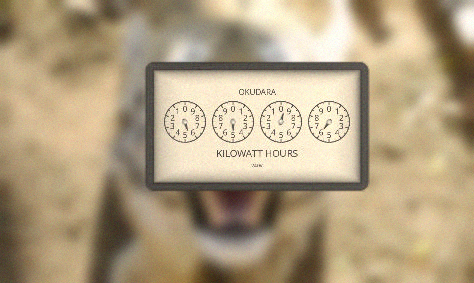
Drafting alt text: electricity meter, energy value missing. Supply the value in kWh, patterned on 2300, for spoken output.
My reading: 5496
